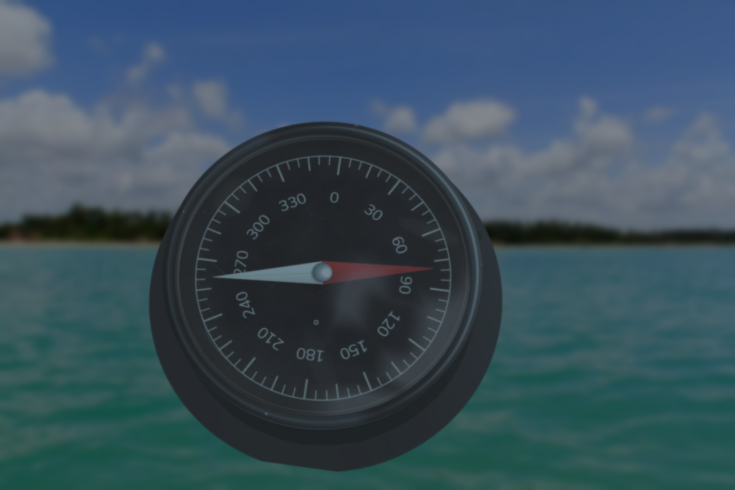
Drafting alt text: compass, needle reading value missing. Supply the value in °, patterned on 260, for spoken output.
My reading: 80
